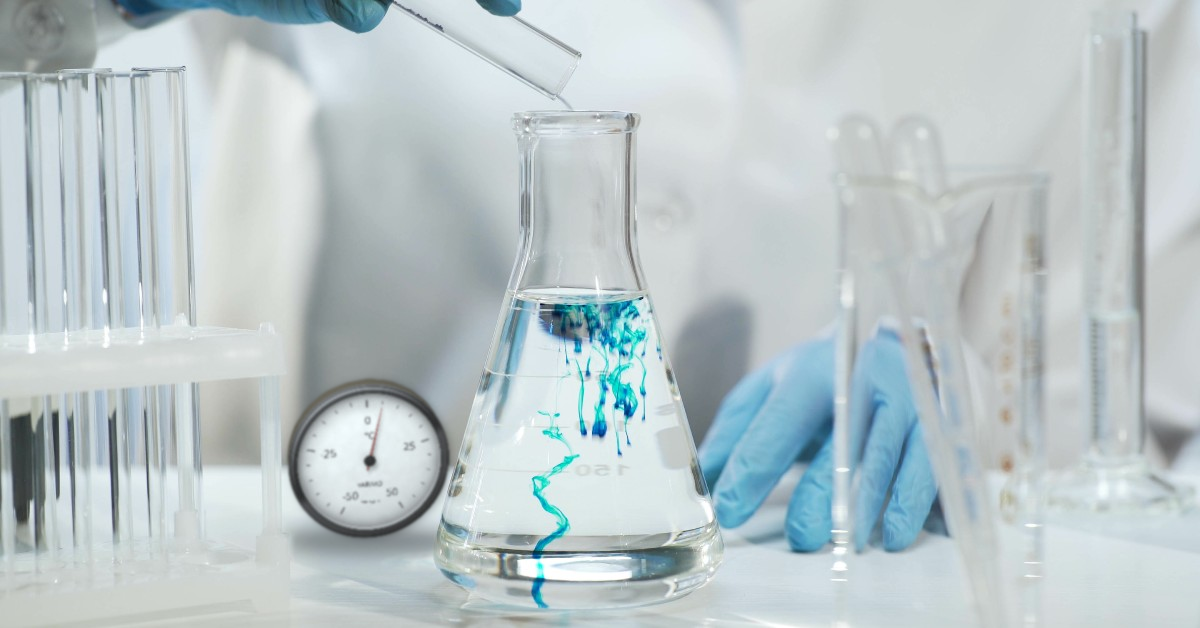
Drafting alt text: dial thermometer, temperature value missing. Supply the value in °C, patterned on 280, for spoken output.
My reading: 5
